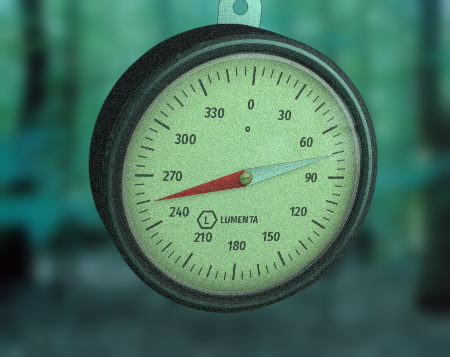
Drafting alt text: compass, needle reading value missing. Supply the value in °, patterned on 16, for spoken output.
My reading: 255
